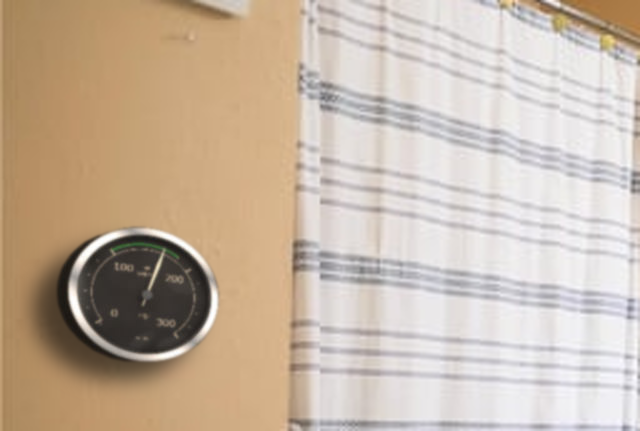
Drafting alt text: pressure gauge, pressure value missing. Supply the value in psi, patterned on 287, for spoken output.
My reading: 160
